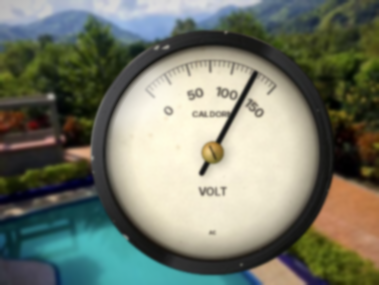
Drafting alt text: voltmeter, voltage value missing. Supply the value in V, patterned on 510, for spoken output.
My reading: 125
